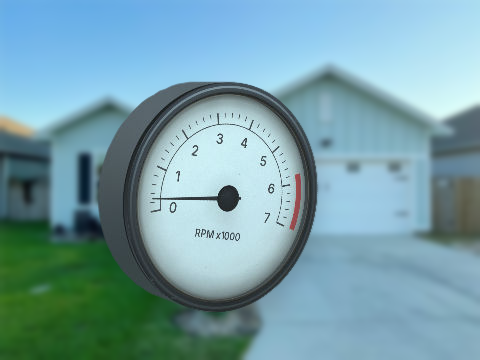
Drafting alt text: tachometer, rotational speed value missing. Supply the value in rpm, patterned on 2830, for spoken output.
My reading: 300
